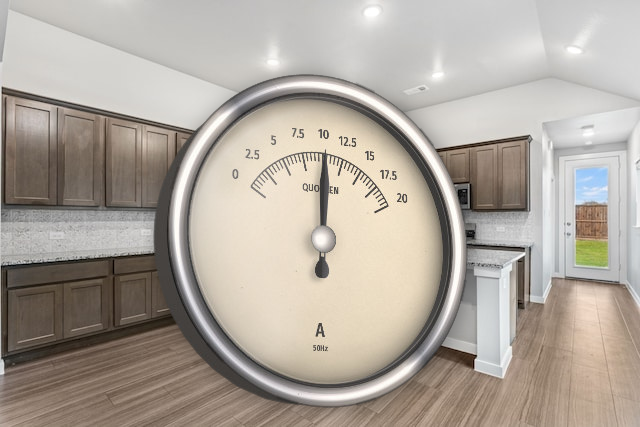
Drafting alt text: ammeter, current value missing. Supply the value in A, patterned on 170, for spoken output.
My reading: 10
